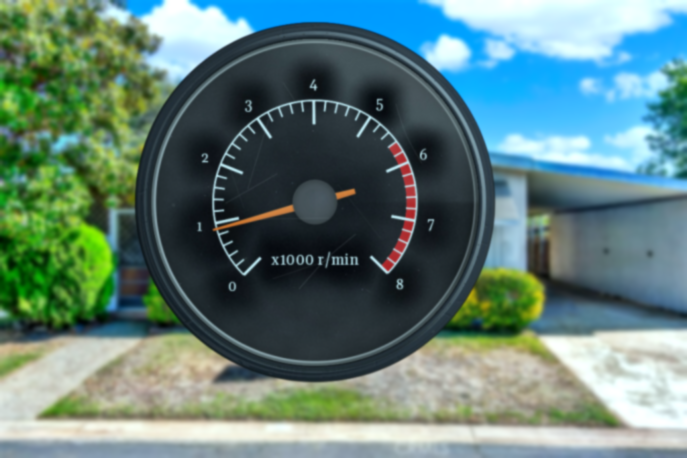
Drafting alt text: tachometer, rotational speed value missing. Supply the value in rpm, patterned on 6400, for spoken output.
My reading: 900
